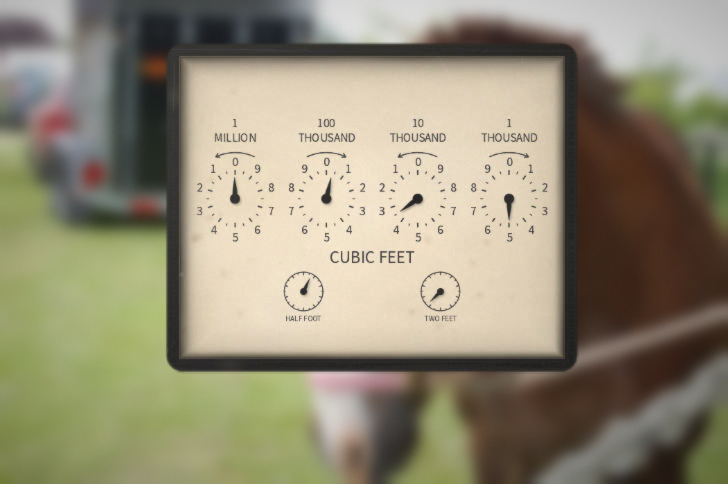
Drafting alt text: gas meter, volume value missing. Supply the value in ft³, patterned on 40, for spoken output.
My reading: 3500
